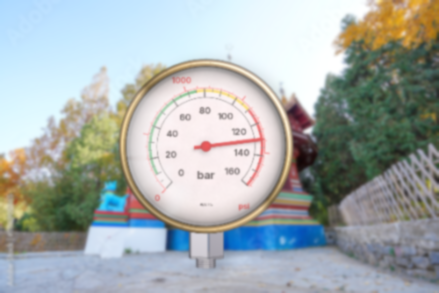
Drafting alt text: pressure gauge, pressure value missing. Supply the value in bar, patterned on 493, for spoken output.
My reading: 130
